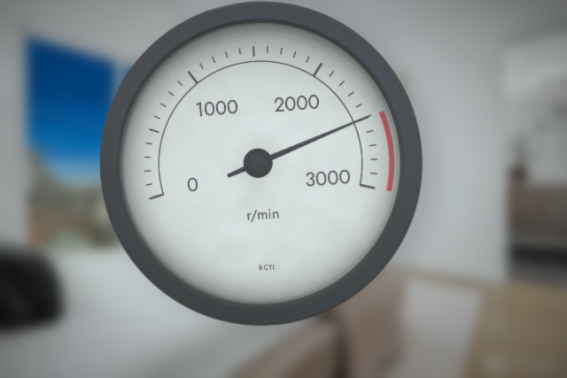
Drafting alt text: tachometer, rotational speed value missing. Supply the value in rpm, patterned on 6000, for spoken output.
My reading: 2500
